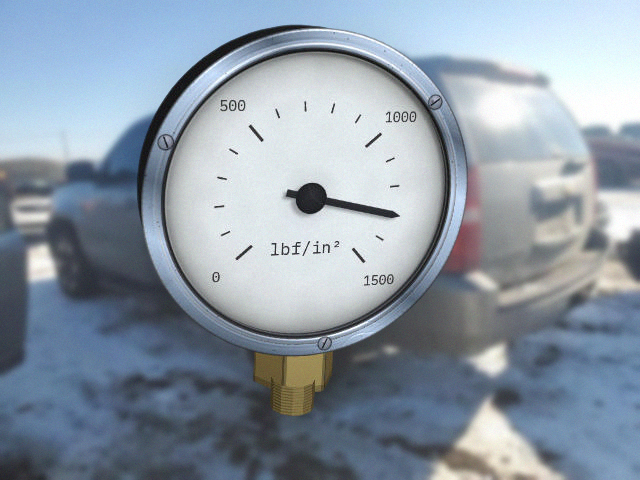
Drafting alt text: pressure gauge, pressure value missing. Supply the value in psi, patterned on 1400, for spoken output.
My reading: 1300
